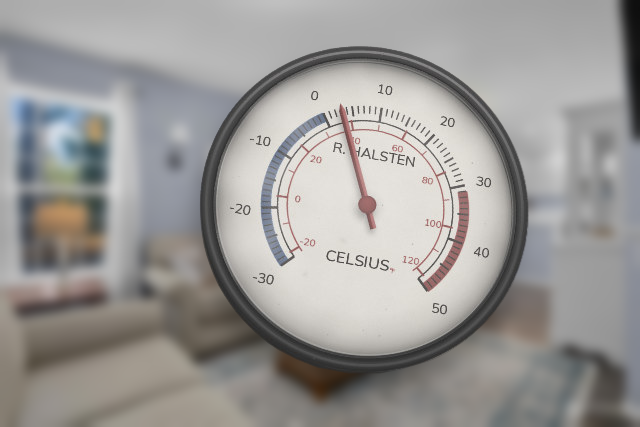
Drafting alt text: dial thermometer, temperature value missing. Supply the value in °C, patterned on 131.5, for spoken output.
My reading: 3
